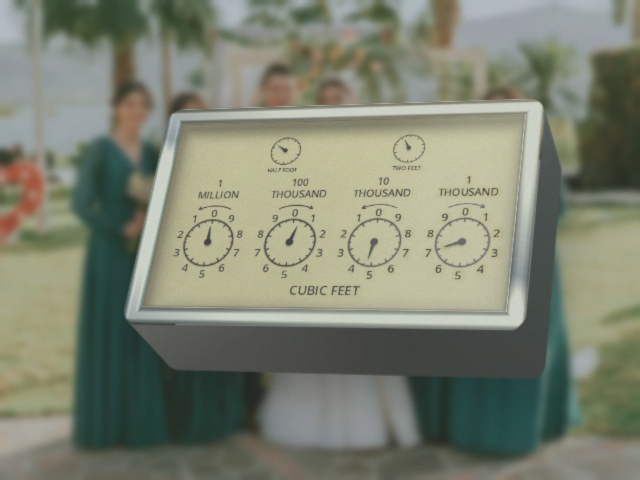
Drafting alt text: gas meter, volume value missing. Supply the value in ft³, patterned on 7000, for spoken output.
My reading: 4700
